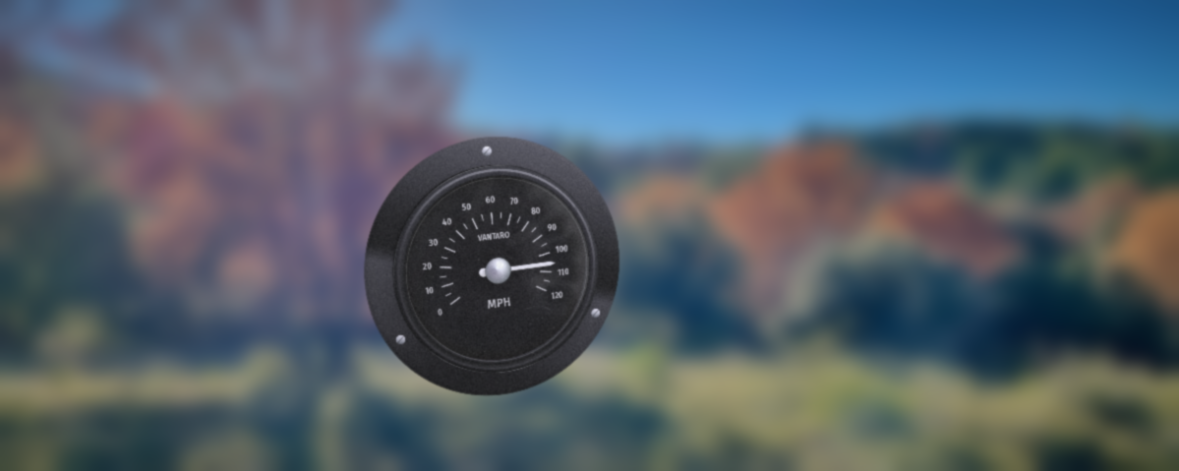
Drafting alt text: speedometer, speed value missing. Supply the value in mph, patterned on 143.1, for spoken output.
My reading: 105
